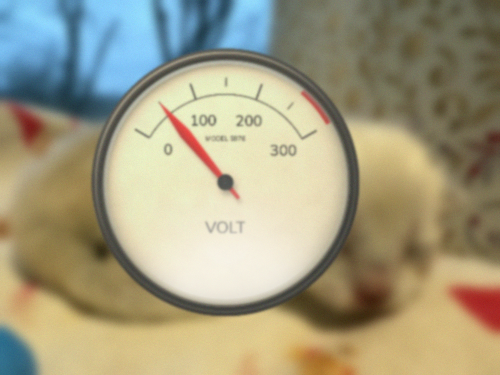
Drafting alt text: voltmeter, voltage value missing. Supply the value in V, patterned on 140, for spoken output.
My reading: 50
